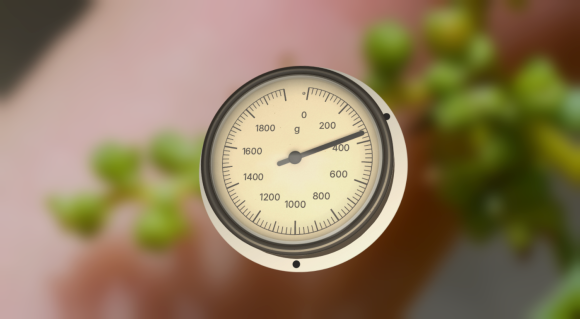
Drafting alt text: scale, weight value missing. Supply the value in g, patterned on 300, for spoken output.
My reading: 360
